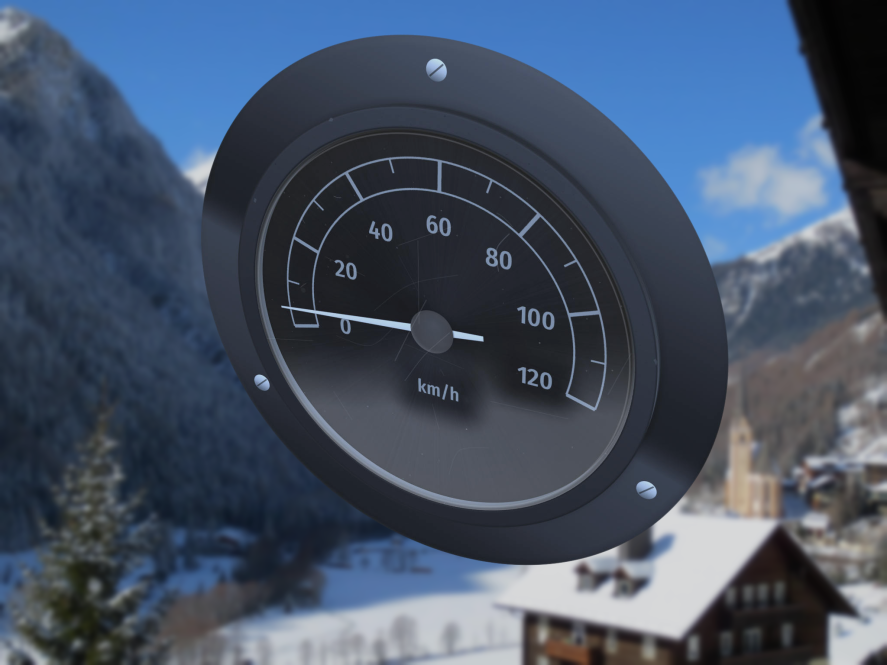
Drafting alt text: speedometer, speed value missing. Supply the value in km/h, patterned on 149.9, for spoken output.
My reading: 5
